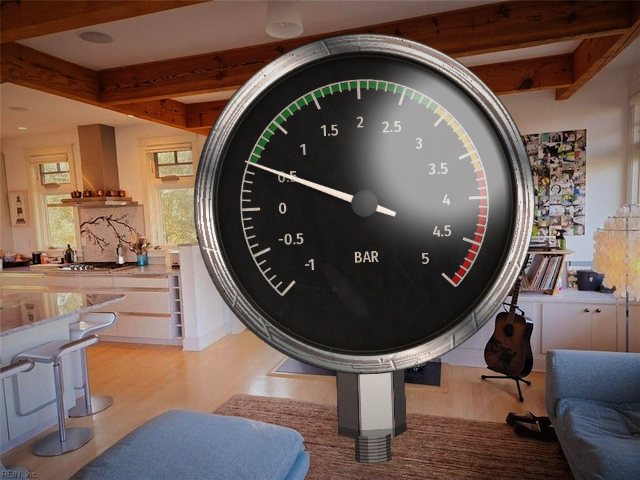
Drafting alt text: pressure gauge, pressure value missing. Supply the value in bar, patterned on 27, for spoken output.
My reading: 0.5
